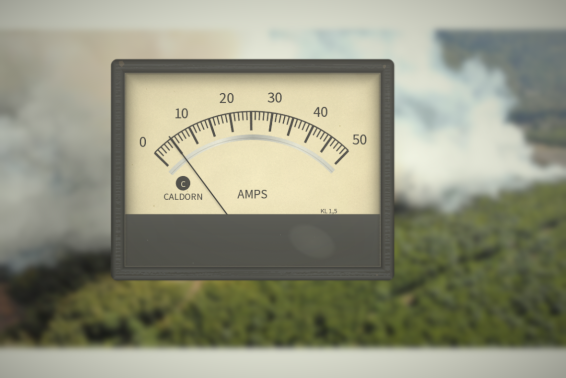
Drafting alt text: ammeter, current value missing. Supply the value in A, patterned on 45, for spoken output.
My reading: 5
